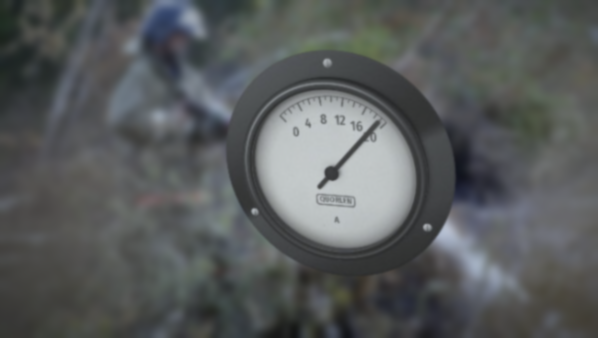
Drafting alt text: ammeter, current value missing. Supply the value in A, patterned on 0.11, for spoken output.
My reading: 19
